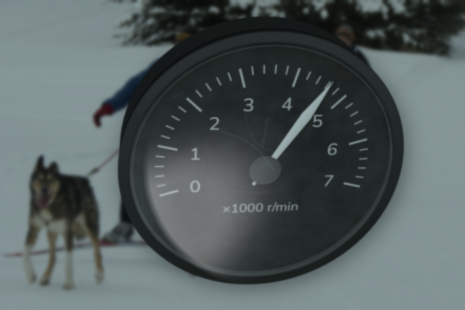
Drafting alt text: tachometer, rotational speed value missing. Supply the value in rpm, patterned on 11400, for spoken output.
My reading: 4600
